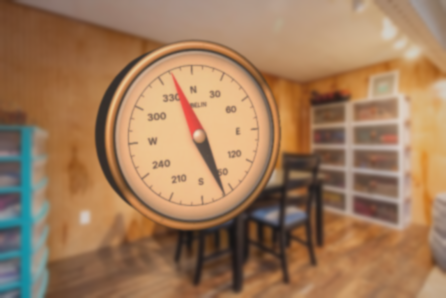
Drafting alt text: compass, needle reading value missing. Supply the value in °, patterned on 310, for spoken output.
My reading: 340
